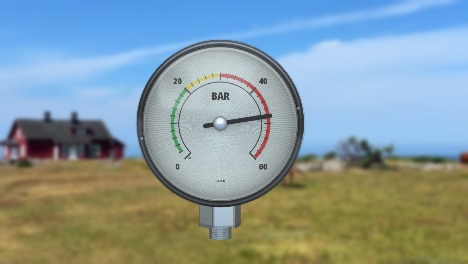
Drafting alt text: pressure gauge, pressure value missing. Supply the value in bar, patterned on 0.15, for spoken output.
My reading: 48
